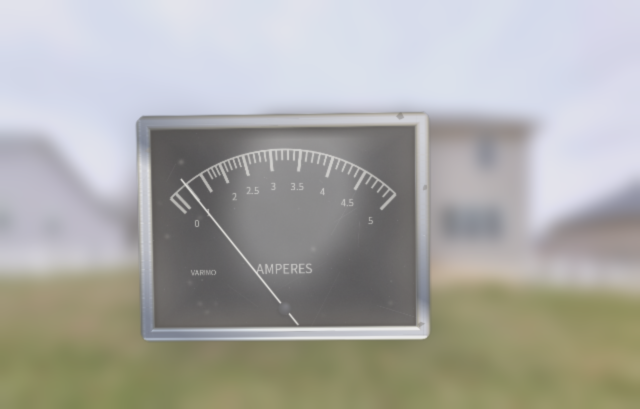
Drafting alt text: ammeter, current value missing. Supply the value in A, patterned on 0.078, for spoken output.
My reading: 1
